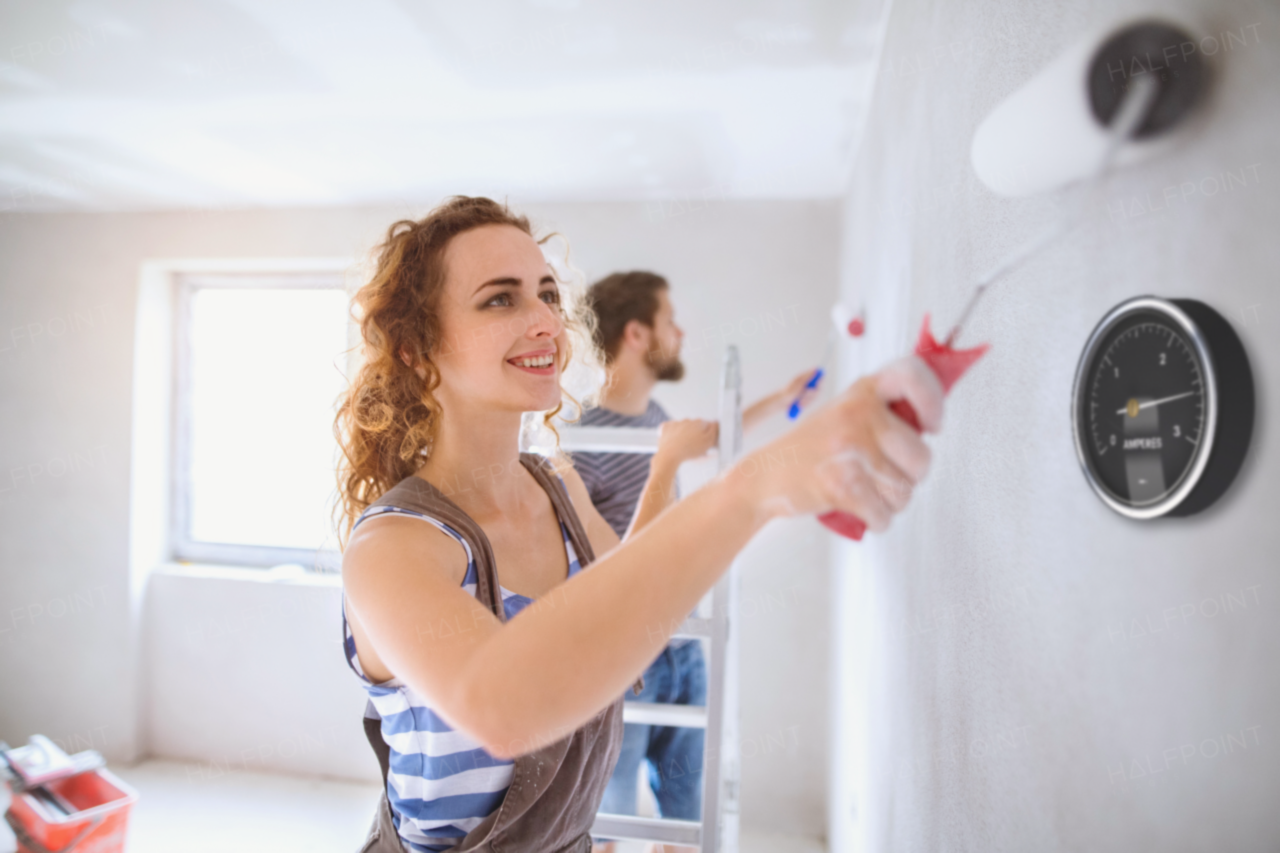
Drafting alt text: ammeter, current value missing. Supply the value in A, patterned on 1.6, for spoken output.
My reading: 2.6
